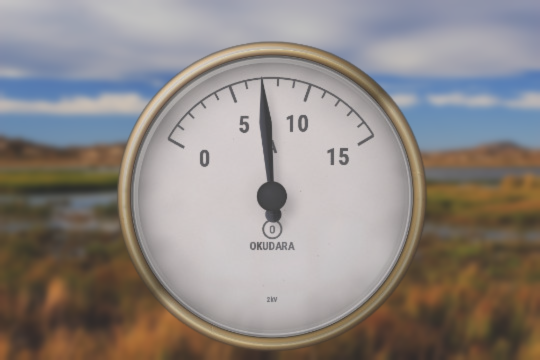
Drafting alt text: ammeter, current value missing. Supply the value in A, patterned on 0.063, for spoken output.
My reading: 7
